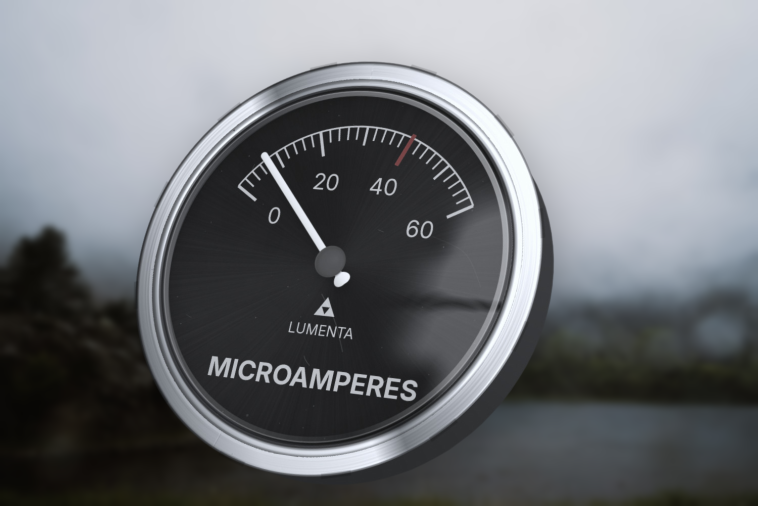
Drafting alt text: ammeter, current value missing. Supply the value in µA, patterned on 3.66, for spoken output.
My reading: 8
